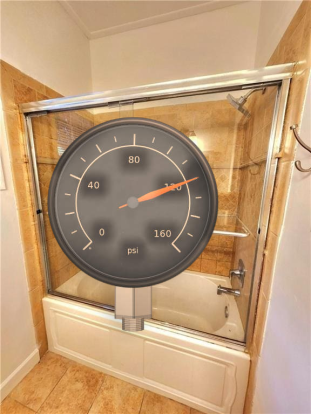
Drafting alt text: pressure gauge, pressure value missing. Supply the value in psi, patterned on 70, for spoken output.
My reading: 120
